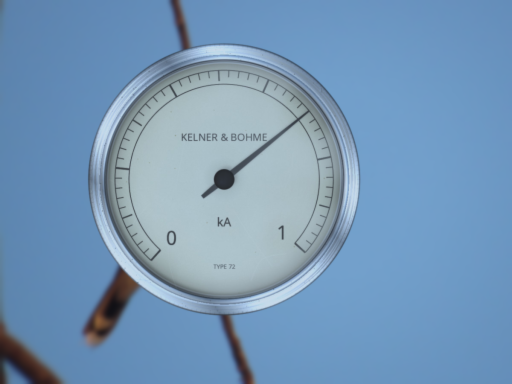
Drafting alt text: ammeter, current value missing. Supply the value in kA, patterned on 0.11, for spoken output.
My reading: 0.7
